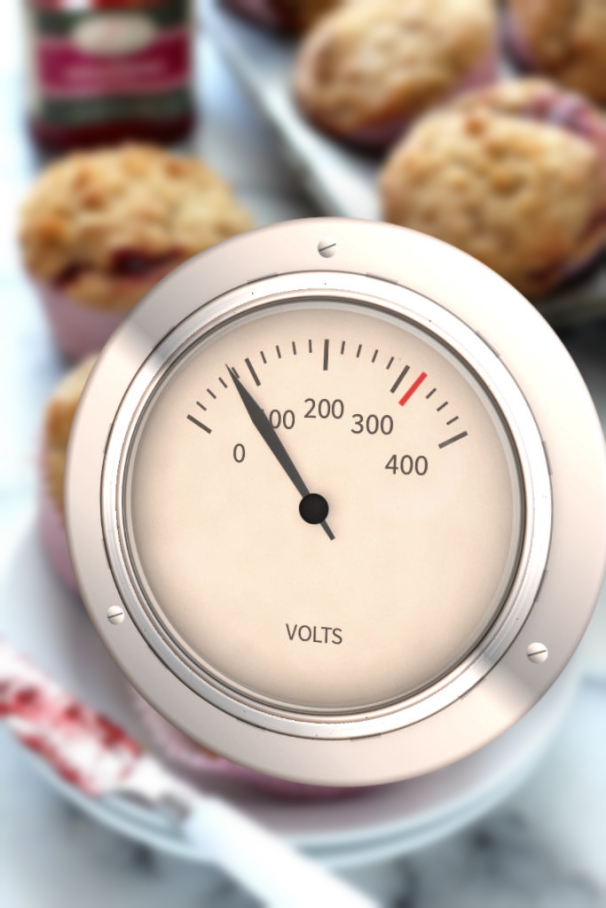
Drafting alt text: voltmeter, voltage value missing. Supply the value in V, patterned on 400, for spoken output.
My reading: 80
